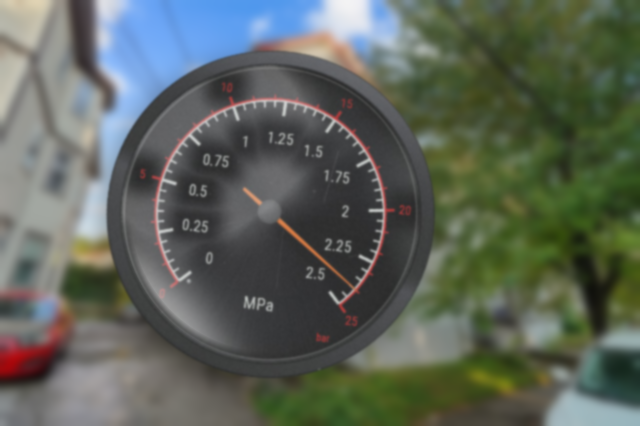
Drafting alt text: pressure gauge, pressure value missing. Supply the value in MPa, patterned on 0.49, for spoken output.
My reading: 2.4
